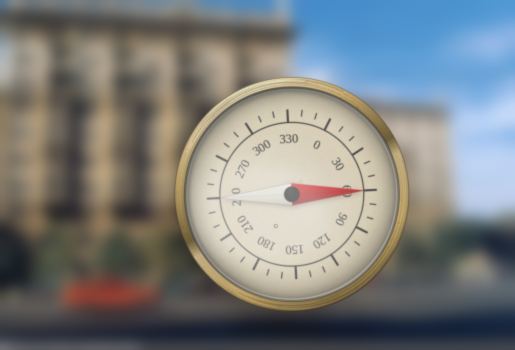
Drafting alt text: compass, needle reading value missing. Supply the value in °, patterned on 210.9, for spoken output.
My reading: 60
